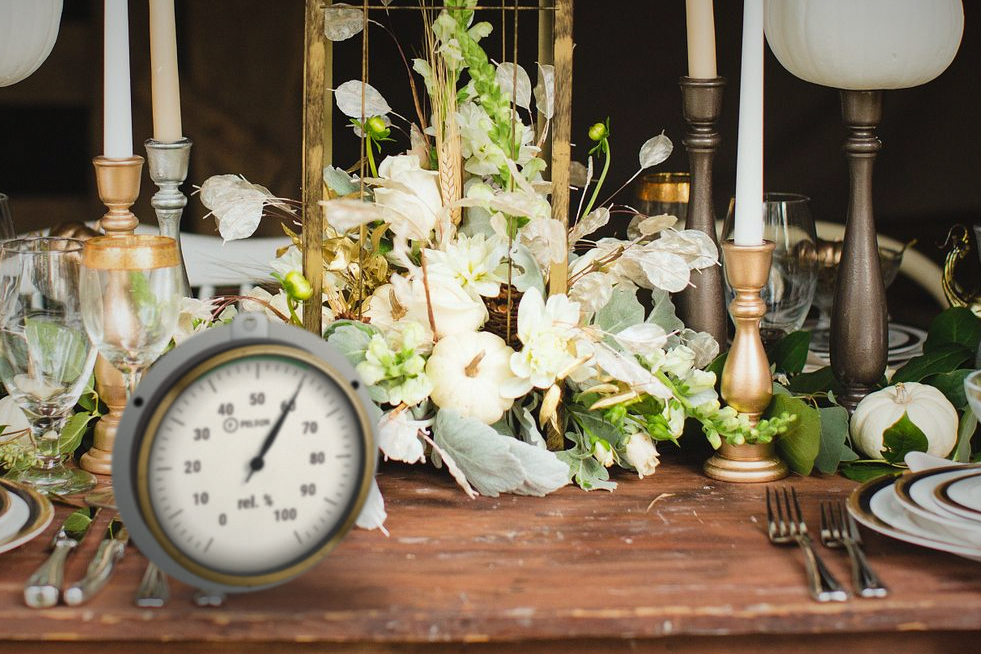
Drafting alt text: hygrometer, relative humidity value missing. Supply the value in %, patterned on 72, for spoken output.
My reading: 60
